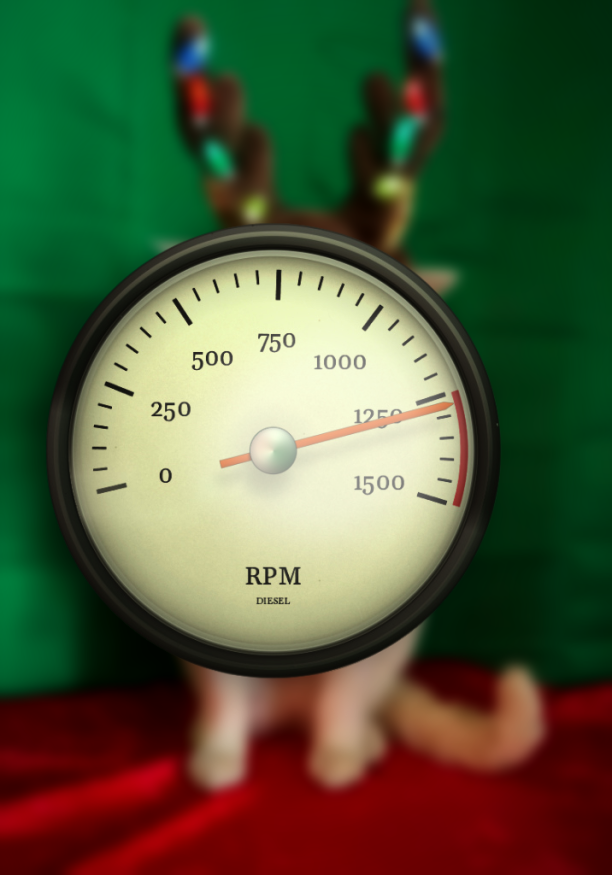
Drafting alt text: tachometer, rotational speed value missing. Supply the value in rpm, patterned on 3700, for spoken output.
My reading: 1275
